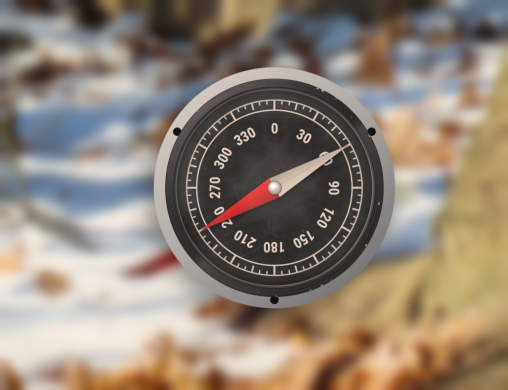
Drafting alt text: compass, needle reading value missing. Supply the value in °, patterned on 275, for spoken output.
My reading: 240
